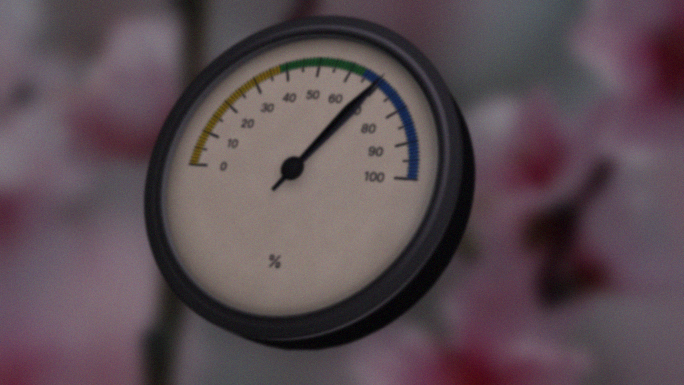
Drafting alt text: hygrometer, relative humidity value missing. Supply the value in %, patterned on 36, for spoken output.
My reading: 70
